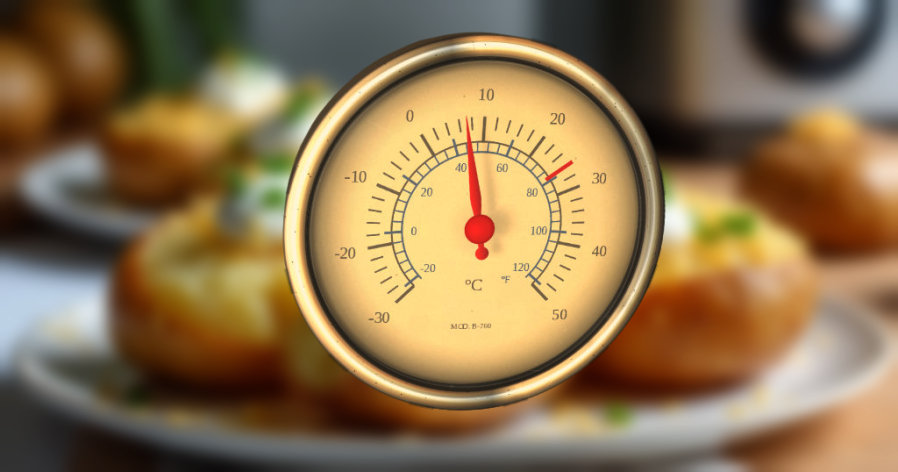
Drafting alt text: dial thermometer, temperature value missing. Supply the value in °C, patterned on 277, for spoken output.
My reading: 7
